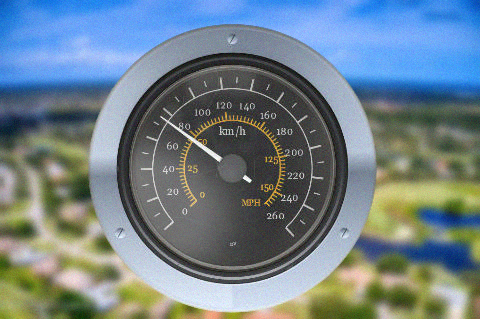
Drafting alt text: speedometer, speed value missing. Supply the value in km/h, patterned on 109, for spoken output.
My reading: 75
